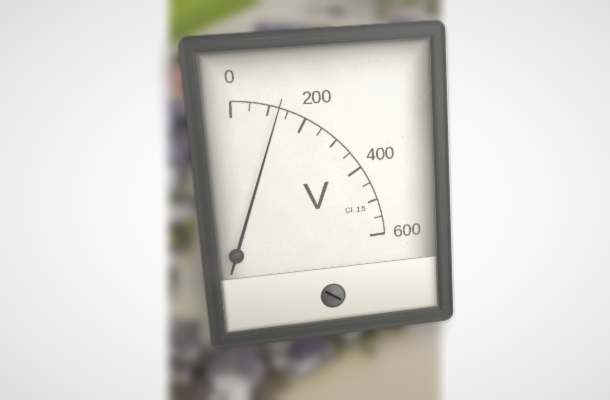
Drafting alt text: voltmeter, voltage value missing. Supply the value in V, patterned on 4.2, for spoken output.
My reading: 125
